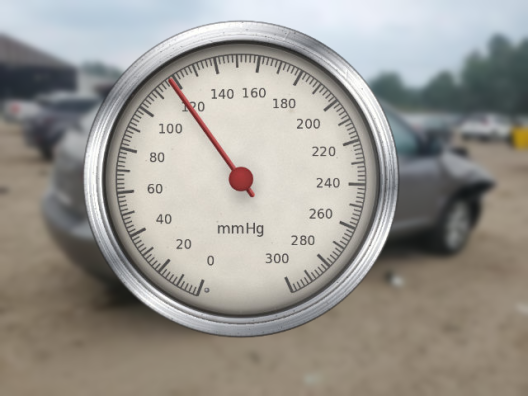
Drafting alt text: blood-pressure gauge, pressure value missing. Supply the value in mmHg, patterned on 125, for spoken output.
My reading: 118
